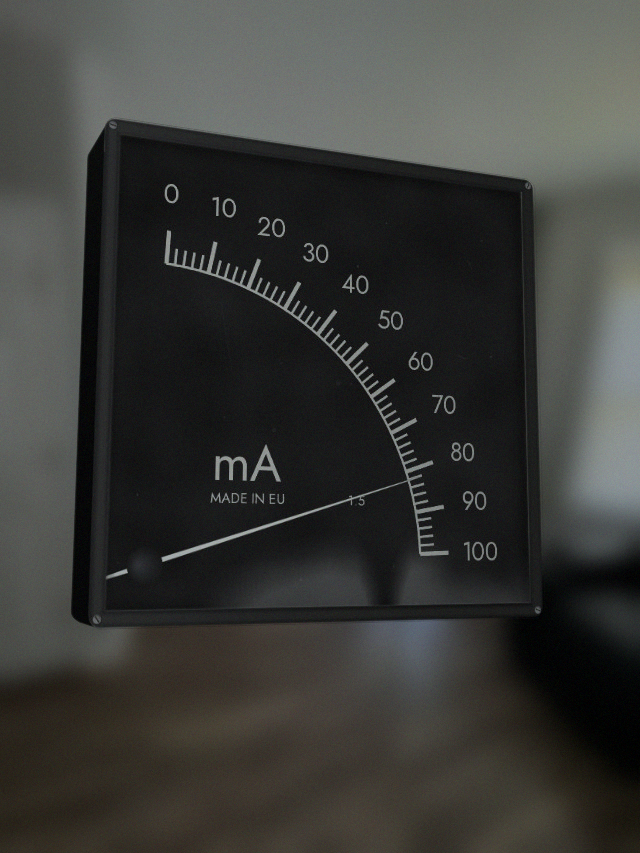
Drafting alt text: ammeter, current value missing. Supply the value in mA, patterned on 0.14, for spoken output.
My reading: 82
